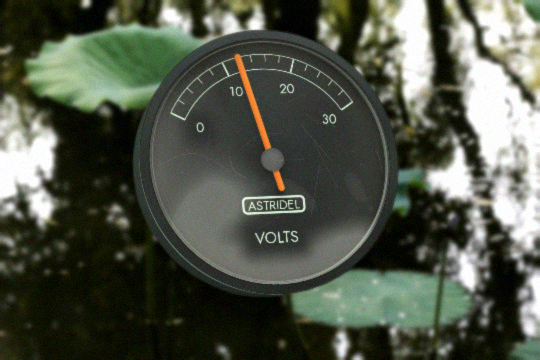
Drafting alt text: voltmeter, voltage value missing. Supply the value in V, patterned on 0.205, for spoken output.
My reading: 12
